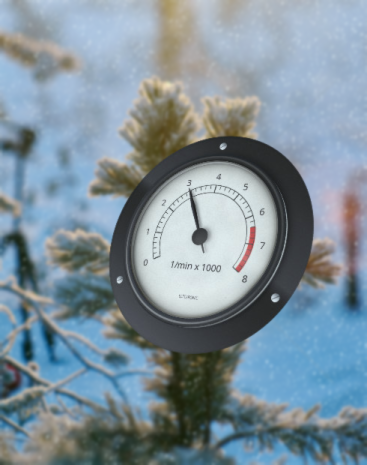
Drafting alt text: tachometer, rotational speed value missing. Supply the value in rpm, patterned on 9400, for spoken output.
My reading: 3000
